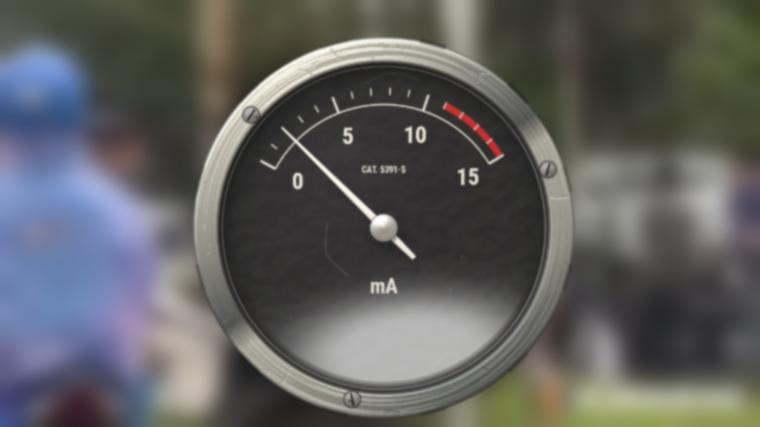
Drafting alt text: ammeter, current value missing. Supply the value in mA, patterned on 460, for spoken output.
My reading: 2
